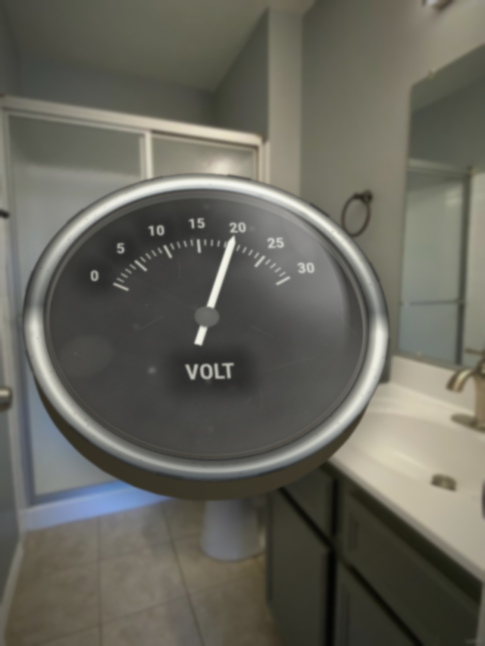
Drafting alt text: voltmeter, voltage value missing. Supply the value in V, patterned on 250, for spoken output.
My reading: 20
